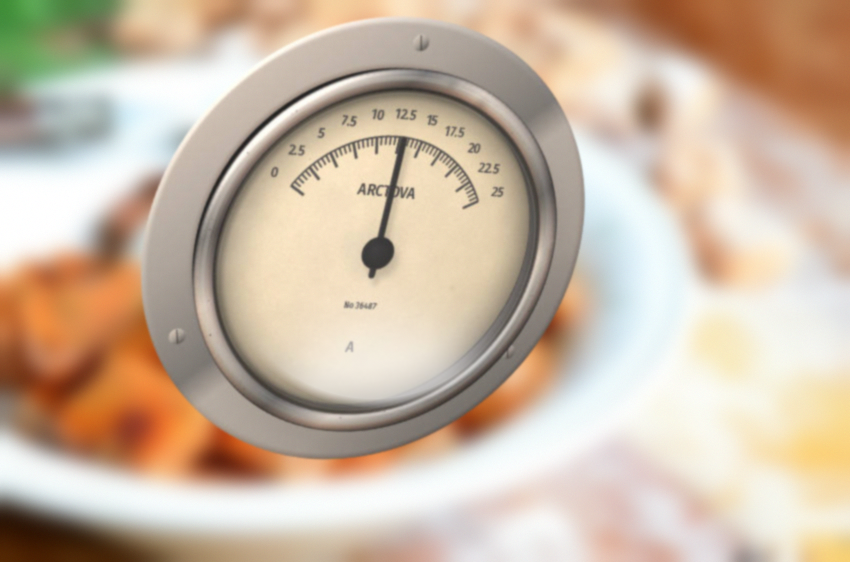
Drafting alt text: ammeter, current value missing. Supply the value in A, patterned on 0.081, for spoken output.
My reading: 12.5
